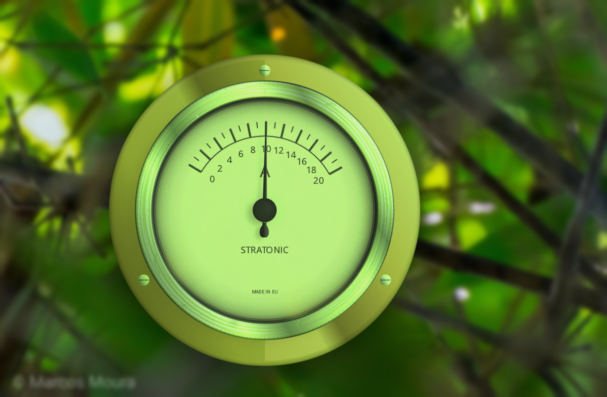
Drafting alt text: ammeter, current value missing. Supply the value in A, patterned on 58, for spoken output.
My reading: 10
